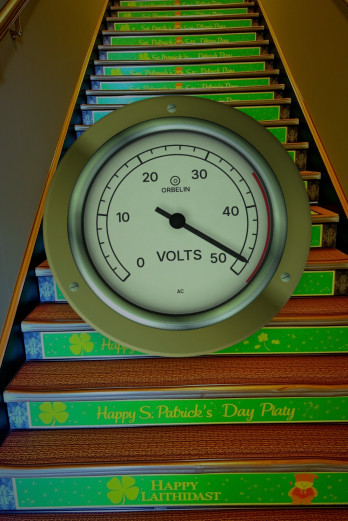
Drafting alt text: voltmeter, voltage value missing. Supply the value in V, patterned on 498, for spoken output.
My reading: 48
